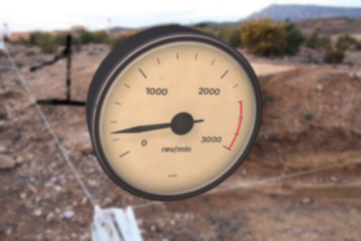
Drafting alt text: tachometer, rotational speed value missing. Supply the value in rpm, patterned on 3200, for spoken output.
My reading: 300
